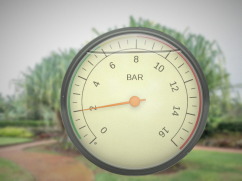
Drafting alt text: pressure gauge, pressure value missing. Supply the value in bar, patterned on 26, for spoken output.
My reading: 2
